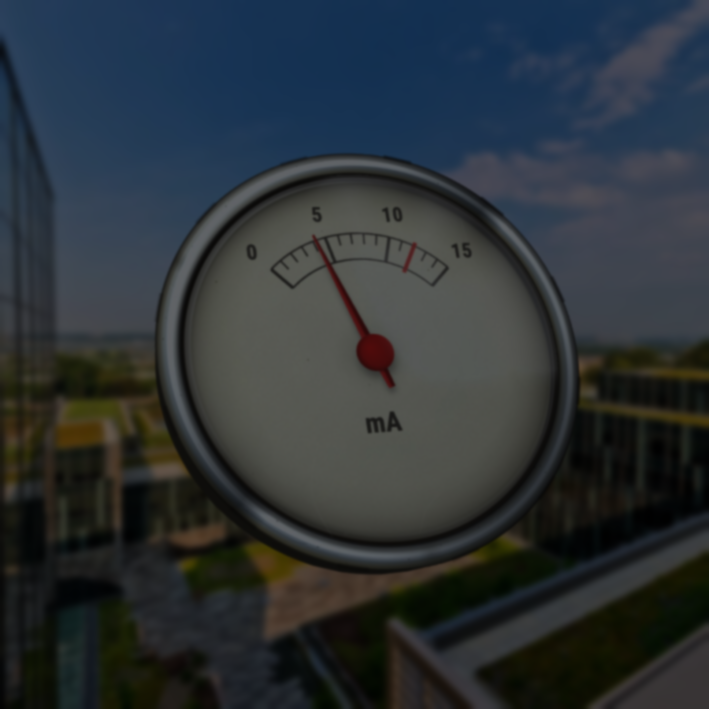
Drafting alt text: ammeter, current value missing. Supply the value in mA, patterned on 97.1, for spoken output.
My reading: 4
